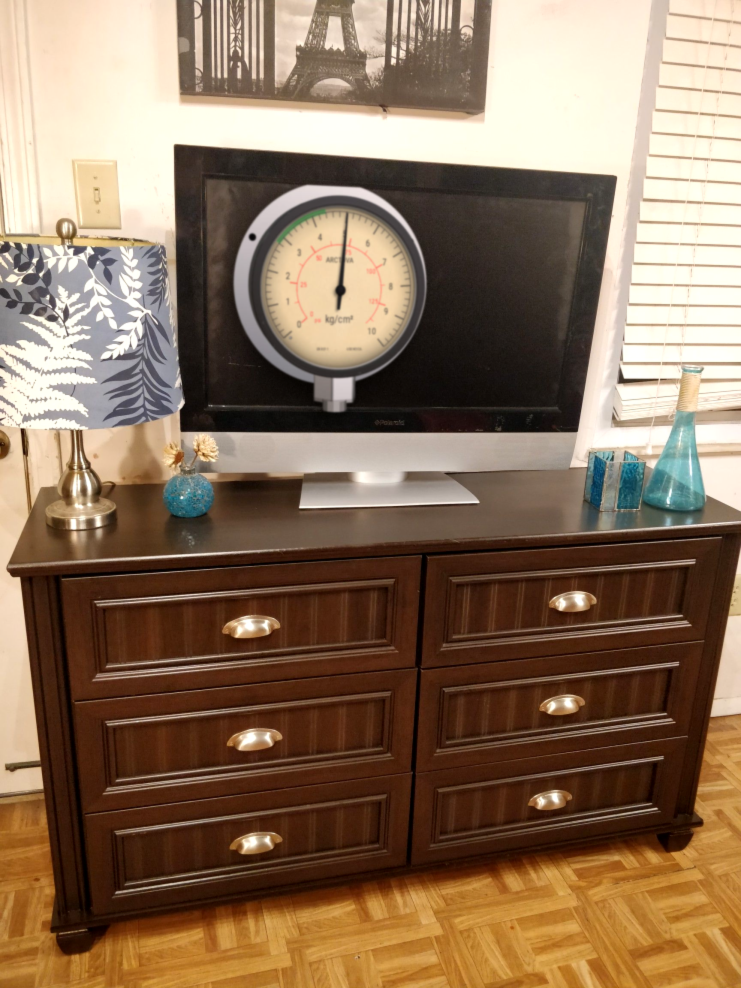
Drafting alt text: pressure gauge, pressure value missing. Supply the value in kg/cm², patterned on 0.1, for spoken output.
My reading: 5
